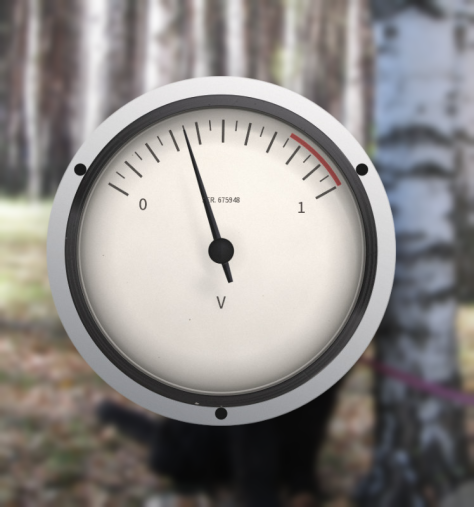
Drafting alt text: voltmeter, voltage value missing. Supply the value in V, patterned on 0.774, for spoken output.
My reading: 0.35
